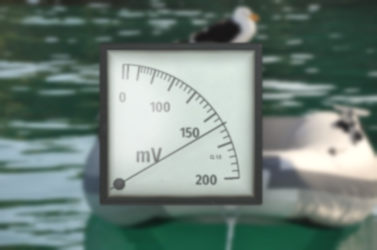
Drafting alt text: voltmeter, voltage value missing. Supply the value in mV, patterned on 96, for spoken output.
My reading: 160
